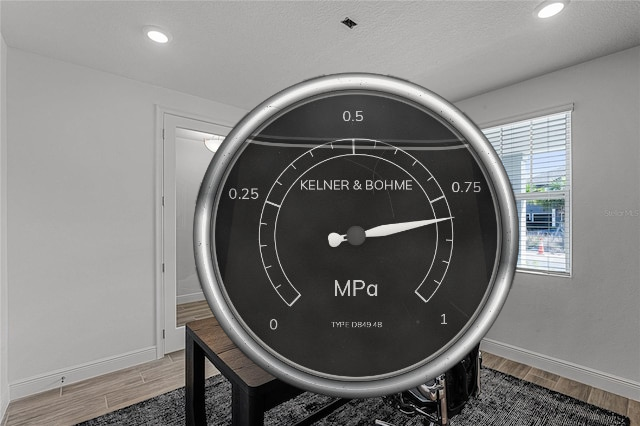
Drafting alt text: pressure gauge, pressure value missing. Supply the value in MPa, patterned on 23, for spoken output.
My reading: 0.8
